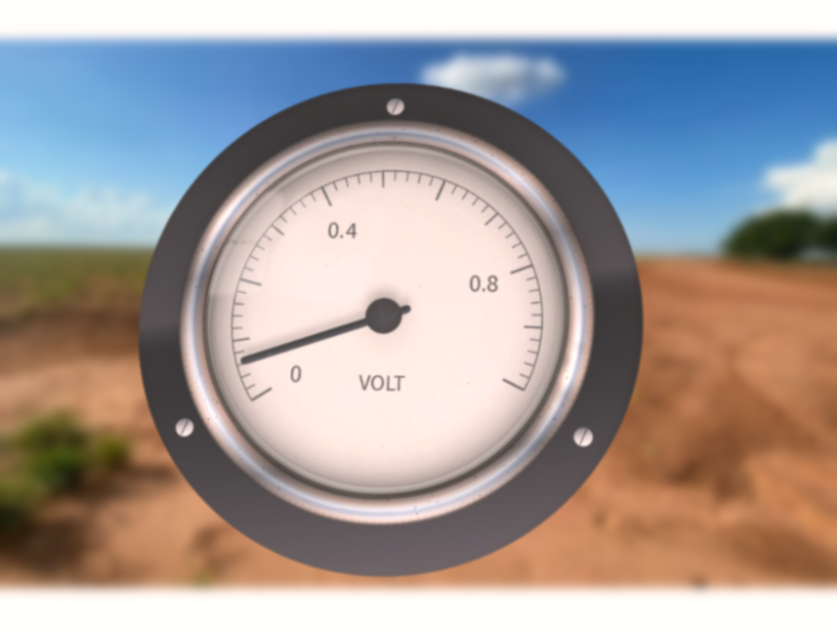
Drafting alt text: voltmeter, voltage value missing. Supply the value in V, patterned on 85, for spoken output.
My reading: 0.06
